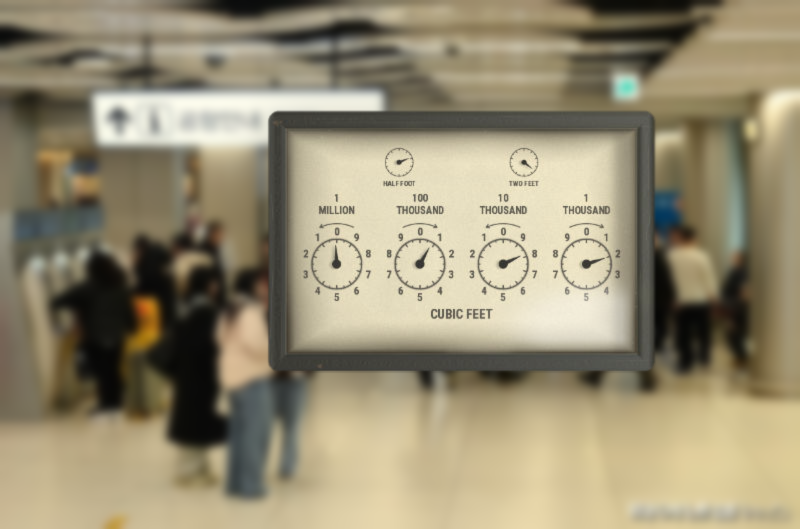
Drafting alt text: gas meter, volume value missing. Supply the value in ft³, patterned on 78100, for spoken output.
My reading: 8200
